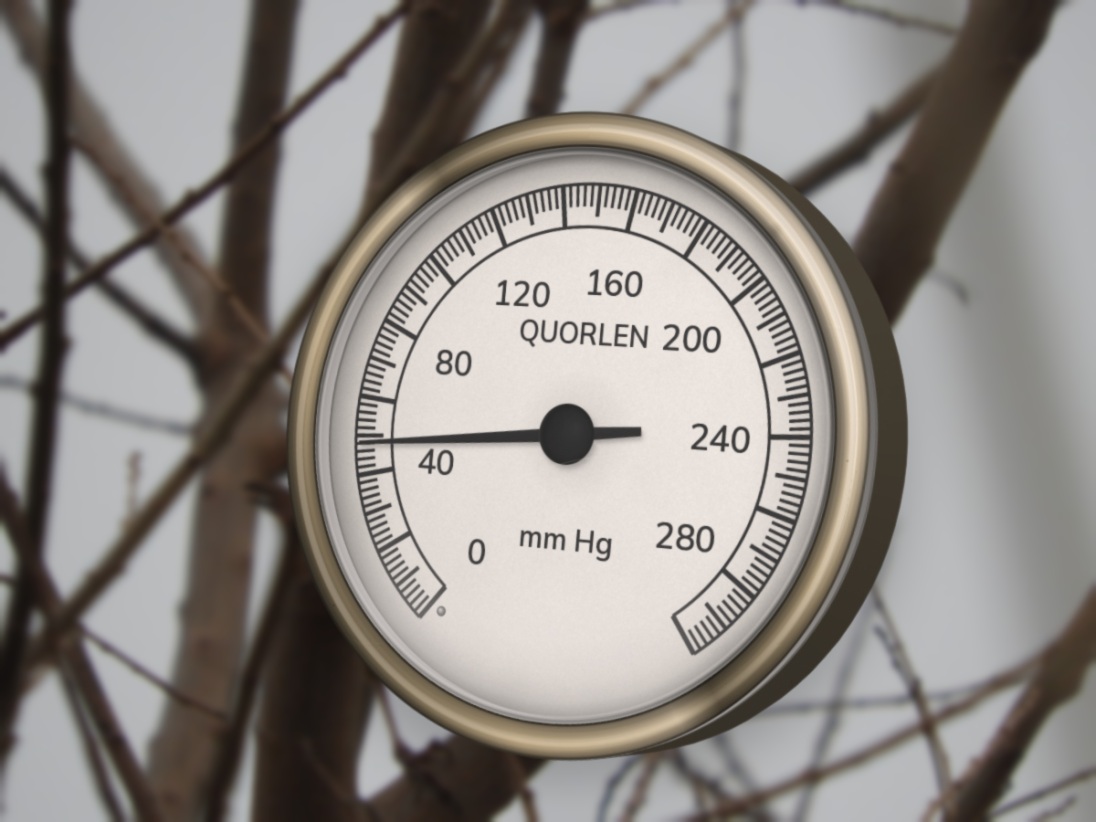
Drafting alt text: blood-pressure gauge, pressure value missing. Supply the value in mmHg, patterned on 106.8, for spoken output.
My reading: 48
